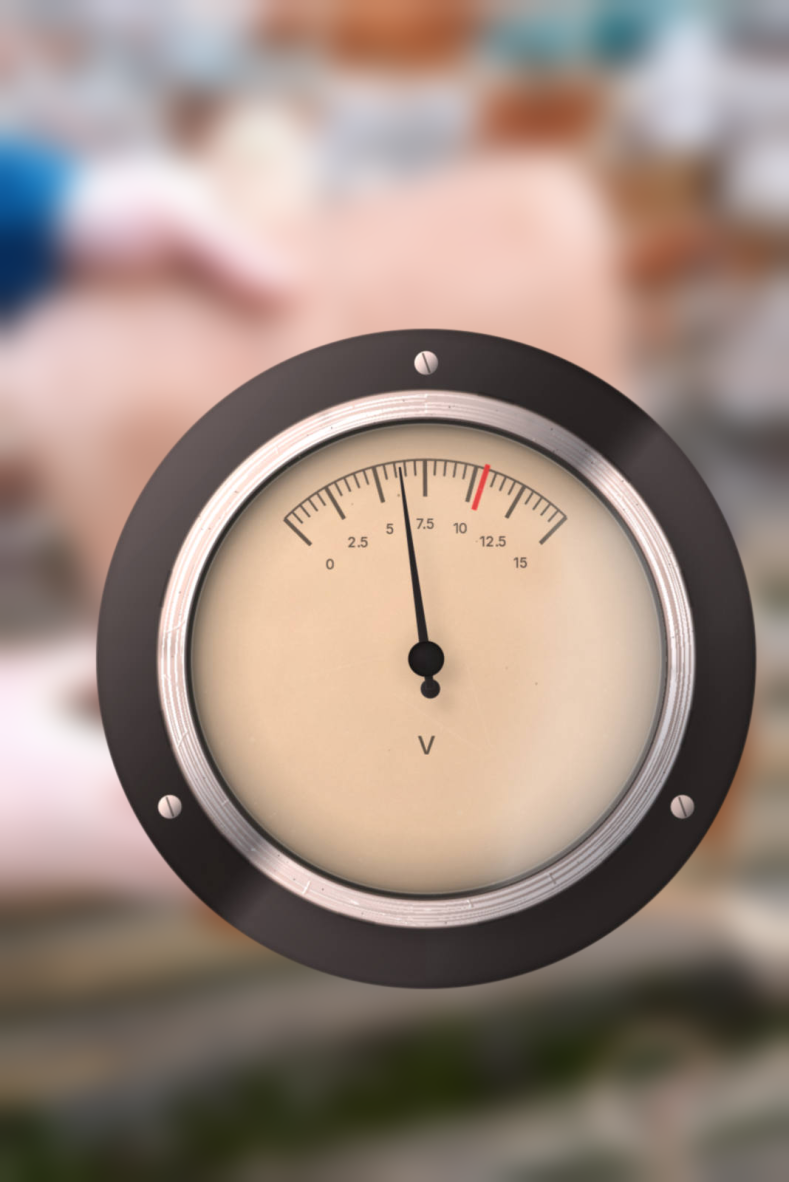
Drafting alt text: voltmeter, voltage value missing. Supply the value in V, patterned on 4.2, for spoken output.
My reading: 6.25
